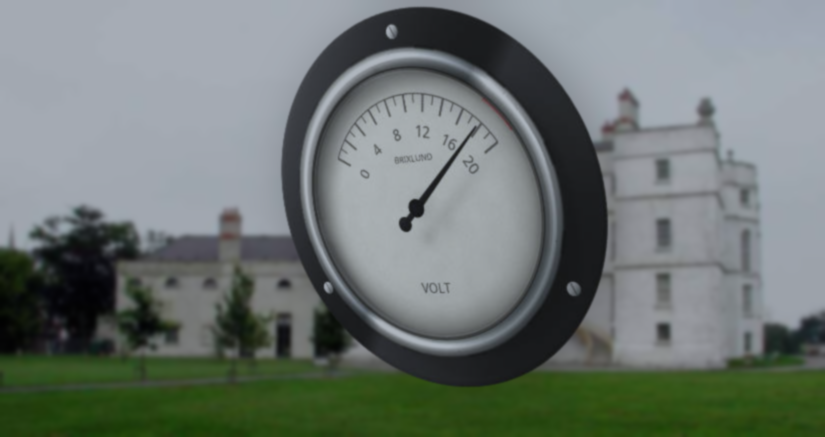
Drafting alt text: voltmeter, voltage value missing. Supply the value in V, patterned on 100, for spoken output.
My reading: 18
